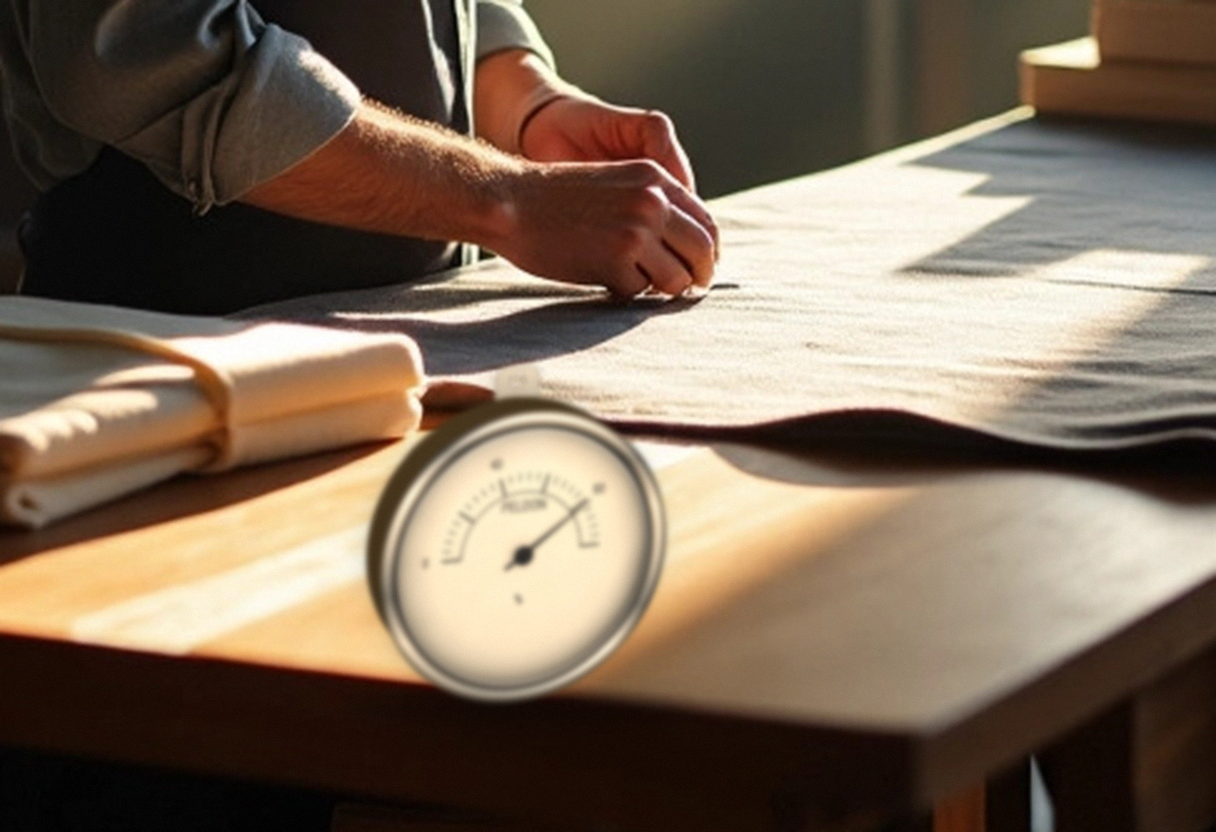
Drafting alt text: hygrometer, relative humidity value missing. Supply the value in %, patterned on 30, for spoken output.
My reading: 80
